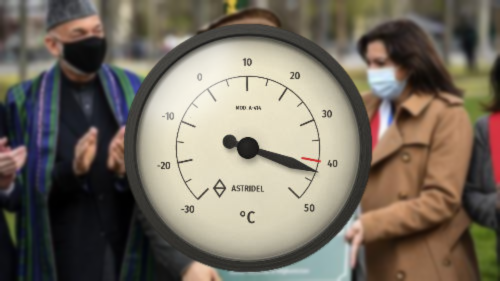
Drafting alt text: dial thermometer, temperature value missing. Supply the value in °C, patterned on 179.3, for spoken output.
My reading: 42.5
